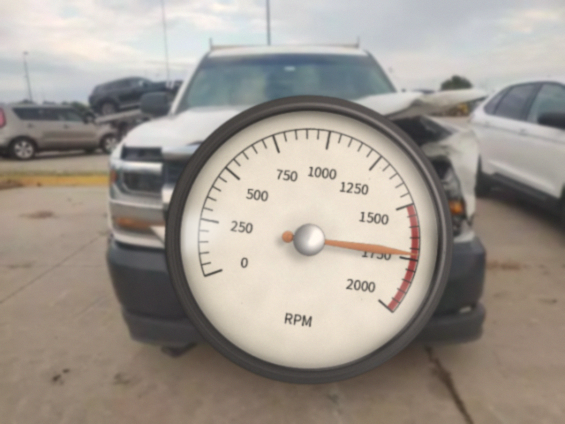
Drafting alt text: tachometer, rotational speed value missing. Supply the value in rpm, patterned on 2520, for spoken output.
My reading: 1725
